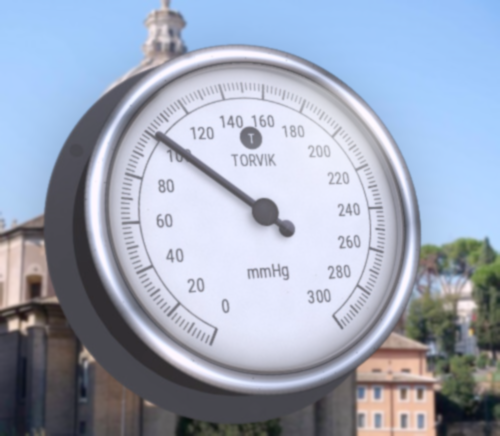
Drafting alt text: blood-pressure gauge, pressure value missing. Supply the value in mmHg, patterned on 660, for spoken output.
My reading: 100
